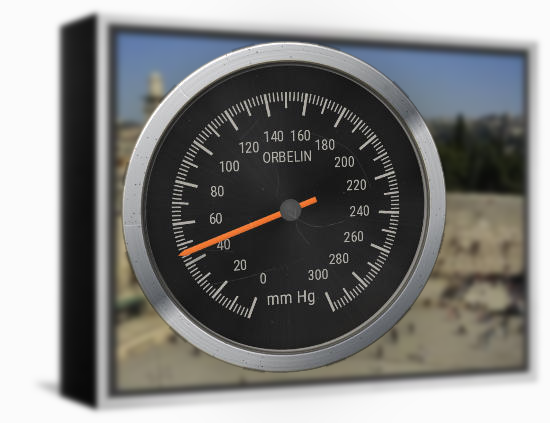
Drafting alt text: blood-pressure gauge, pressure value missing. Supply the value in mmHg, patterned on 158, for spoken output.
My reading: 46
